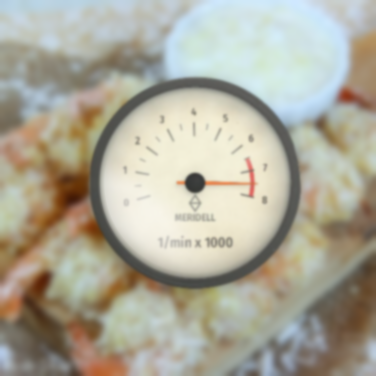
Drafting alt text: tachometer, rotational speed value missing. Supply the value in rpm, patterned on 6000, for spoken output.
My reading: 7500
